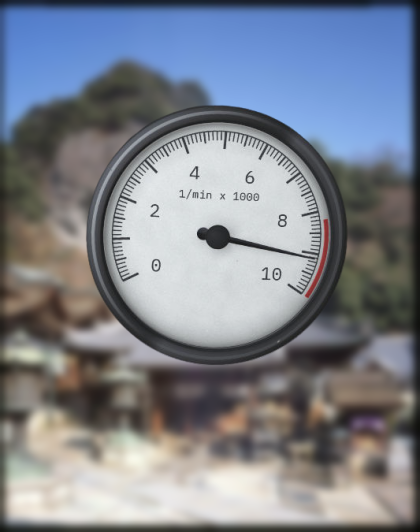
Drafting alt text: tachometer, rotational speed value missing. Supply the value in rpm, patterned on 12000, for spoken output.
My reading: 9100
